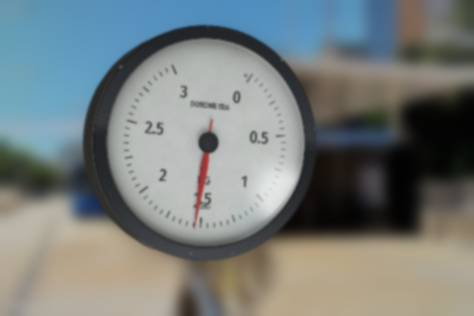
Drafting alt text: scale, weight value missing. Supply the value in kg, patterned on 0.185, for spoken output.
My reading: 1.55
